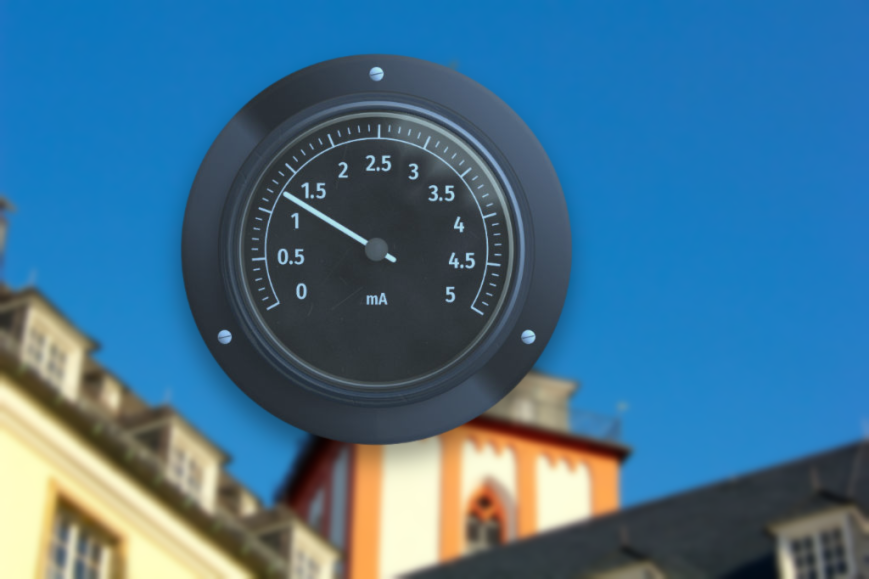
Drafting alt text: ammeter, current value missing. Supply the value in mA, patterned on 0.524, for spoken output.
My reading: 1.25
